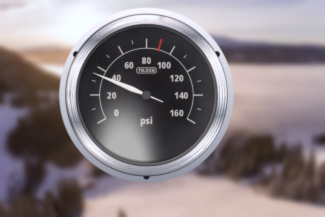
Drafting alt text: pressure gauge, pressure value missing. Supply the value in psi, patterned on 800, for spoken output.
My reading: 35
